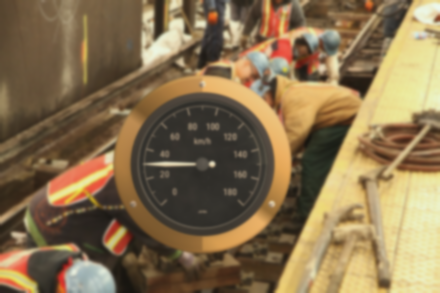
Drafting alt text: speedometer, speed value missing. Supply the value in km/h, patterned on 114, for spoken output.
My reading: 30
